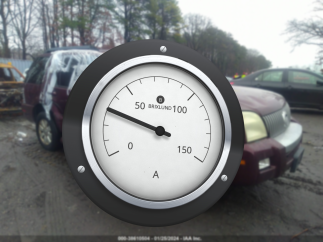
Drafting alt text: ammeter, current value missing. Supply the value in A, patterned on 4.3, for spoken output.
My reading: 30
